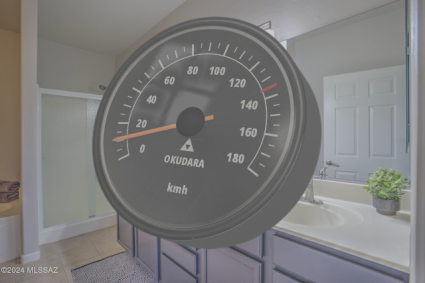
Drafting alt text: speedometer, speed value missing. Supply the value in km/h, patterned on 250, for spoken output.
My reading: 10
